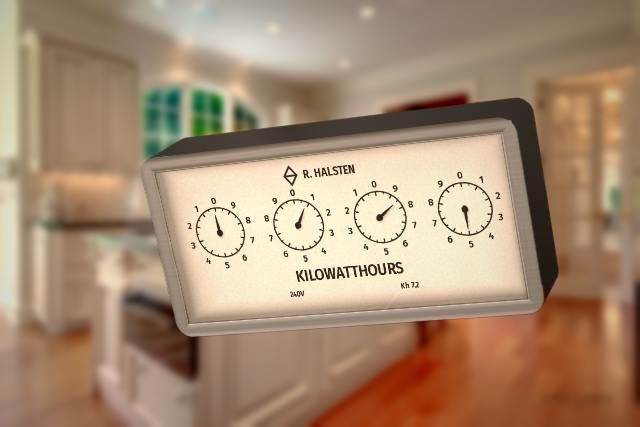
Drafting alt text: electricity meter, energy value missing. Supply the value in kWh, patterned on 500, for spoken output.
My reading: 85
